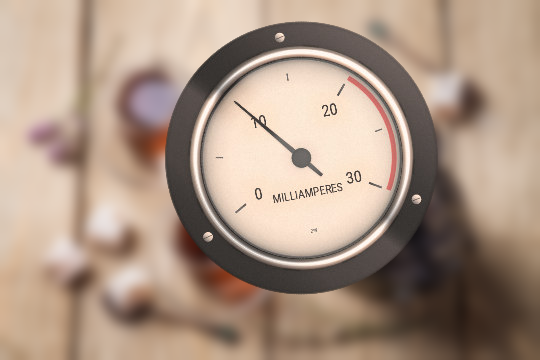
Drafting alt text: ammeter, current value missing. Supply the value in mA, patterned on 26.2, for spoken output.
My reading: 10
